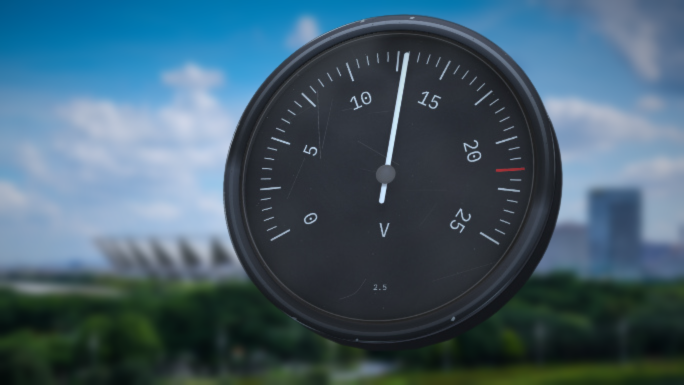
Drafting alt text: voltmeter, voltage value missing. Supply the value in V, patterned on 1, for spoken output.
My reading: 13
